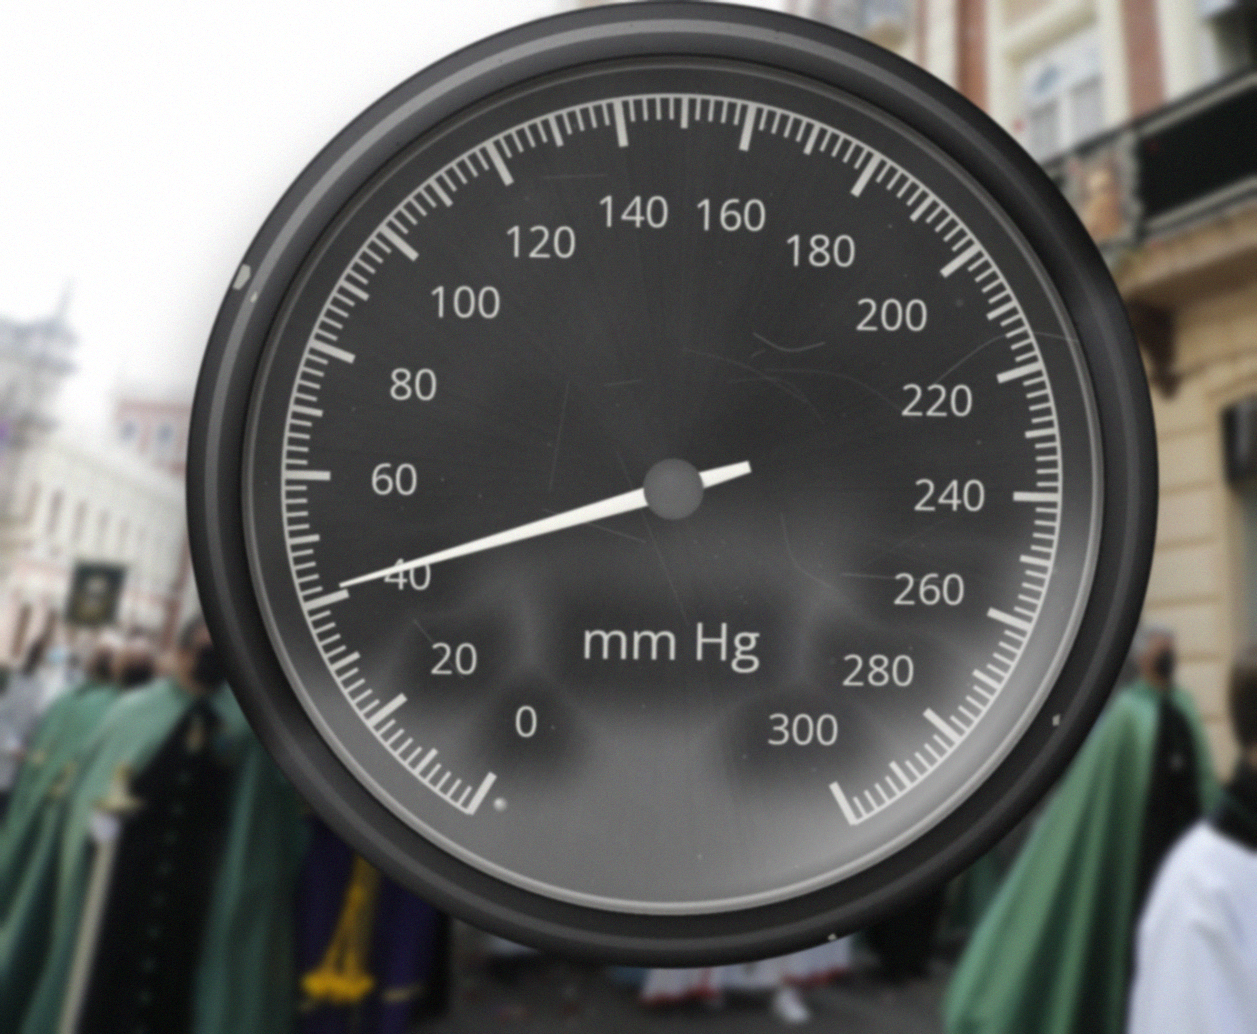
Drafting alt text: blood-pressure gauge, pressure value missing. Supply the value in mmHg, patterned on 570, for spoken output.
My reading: 42
